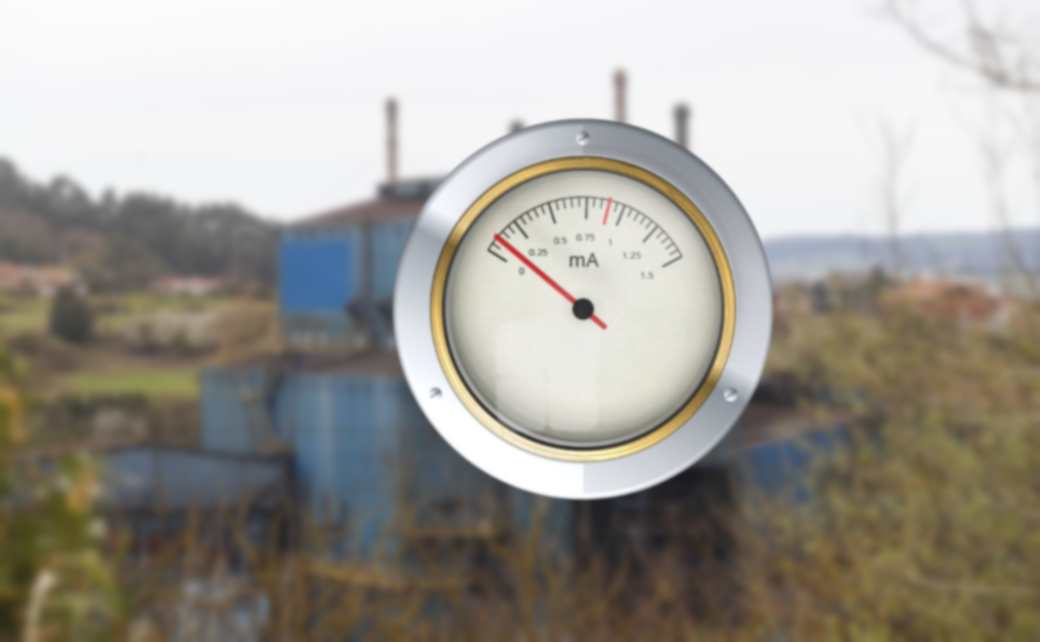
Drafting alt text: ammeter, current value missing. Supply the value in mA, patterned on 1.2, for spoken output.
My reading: 0.1
